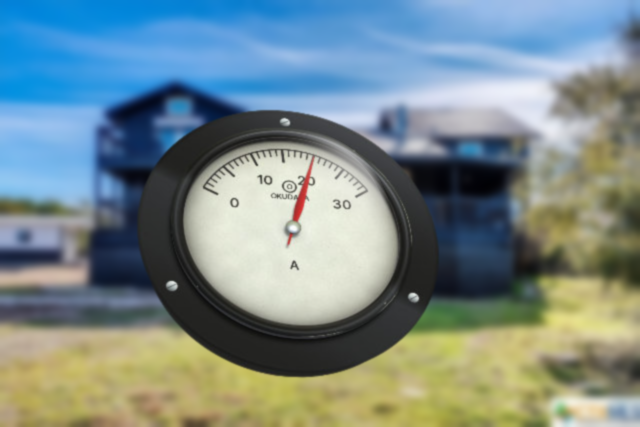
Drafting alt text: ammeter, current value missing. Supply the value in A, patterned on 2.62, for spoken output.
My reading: 20
